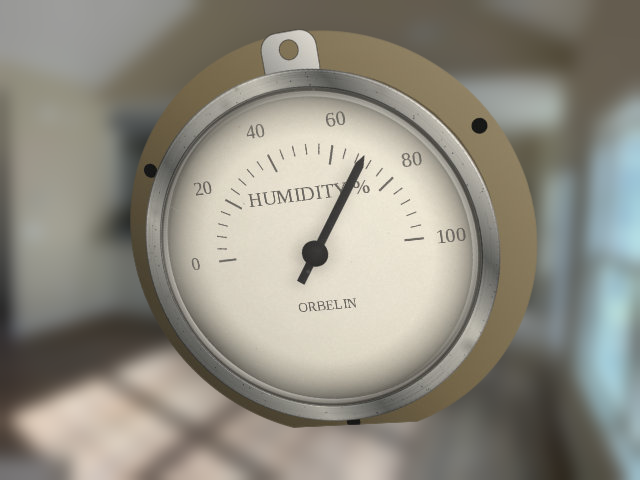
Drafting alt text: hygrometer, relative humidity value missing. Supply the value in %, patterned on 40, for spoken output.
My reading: 70
